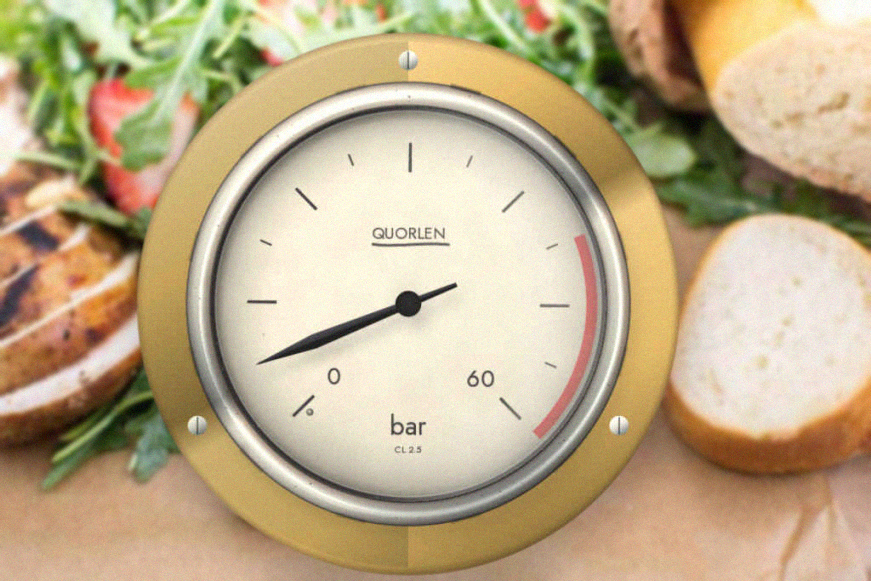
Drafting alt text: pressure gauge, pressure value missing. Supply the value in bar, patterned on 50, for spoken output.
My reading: 5
